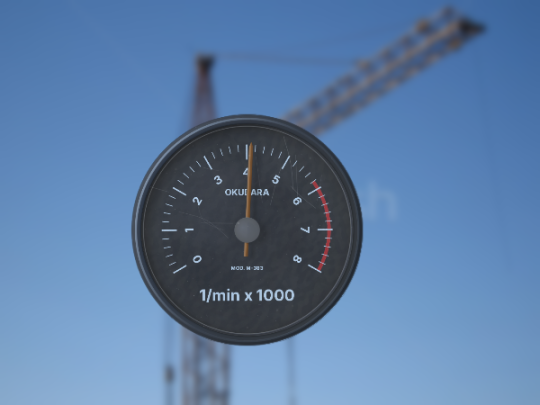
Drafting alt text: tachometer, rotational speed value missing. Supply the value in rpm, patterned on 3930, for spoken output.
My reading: 4100
